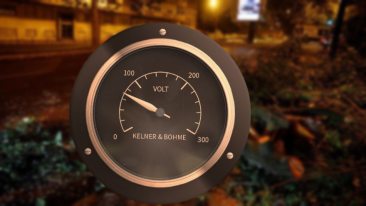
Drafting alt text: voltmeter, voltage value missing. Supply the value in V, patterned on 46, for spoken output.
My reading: 70
